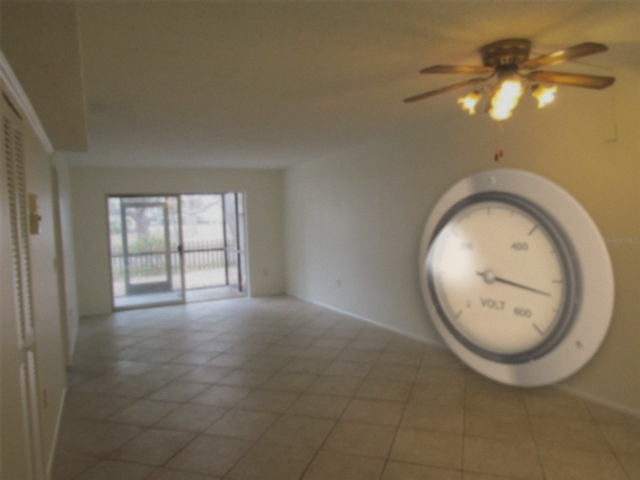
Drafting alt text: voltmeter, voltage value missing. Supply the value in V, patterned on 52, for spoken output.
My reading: 525
